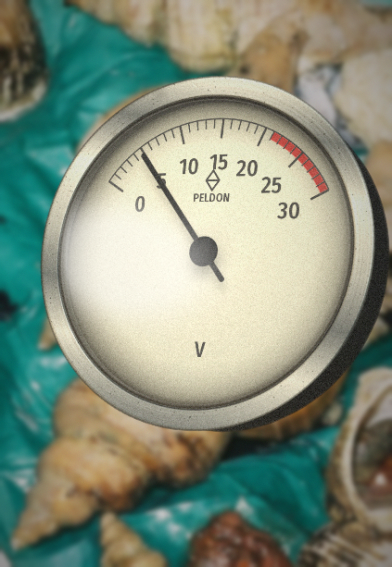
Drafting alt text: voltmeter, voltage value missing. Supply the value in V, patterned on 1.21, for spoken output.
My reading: 5
